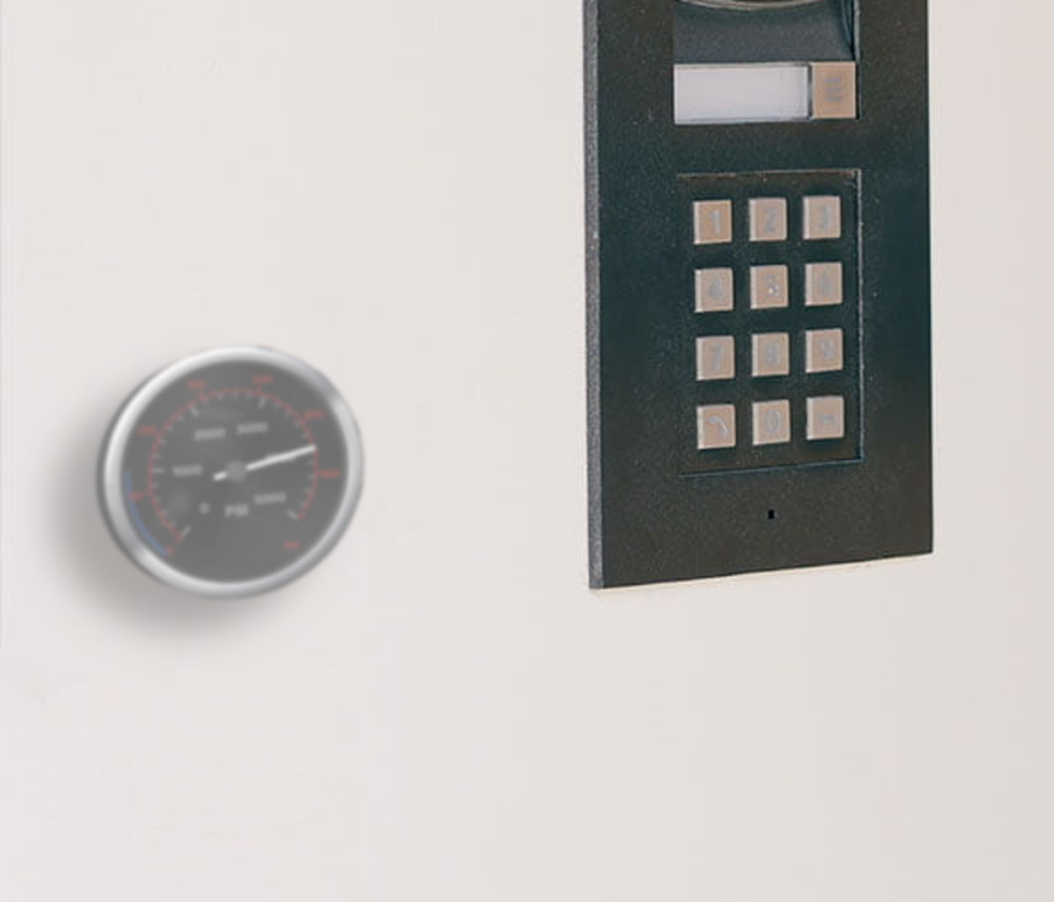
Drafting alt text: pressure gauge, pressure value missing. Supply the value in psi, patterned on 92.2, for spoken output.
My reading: 4000
